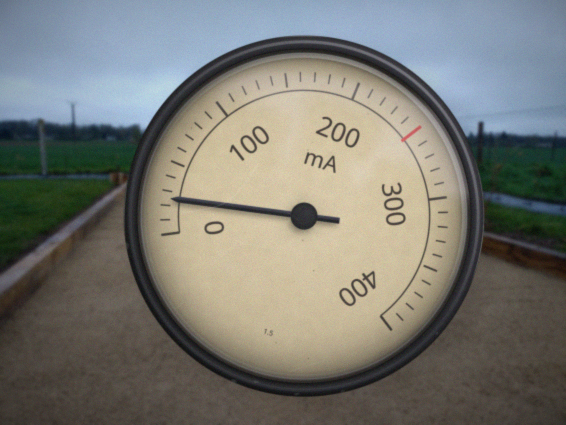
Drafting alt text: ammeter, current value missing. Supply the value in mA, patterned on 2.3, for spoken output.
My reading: 25
